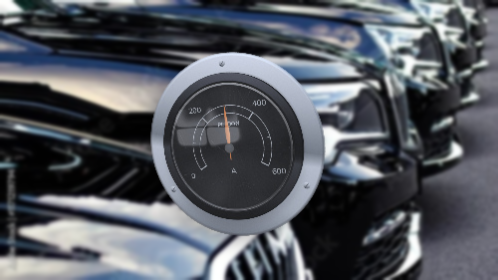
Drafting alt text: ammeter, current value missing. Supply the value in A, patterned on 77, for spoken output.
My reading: 300
